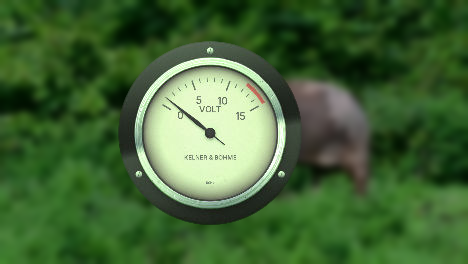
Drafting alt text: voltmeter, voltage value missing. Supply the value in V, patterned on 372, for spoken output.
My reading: 1
